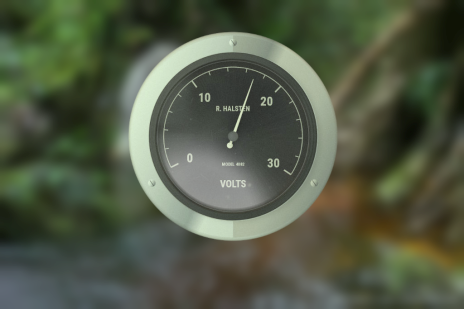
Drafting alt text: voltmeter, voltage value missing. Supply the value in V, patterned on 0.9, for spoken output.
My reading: 17
